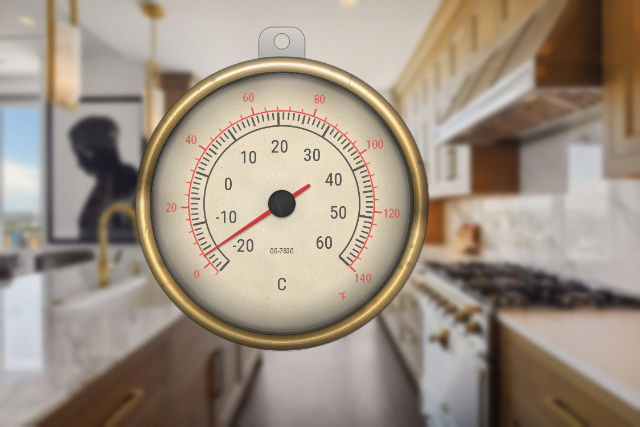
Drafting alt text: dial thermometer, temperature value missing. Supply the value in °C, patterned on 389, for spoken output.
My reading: -16
